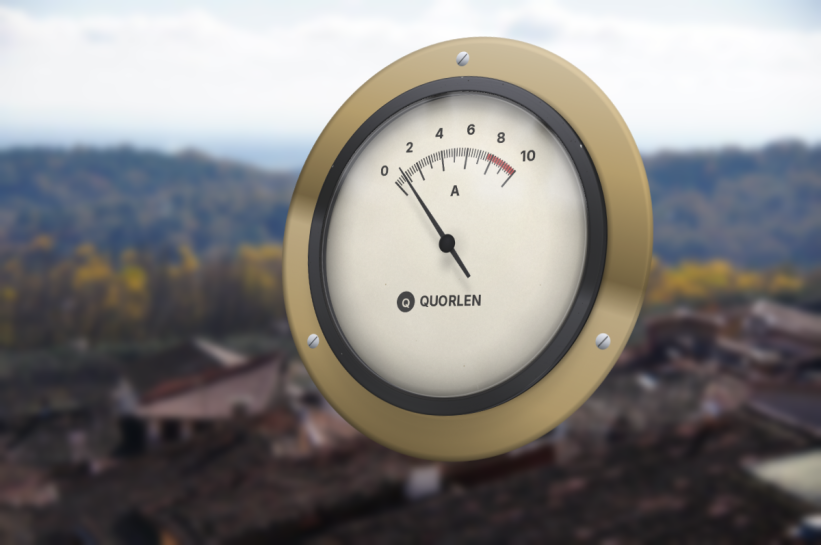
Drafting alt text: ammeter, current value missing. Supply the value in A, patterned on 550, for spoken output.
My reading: 1
